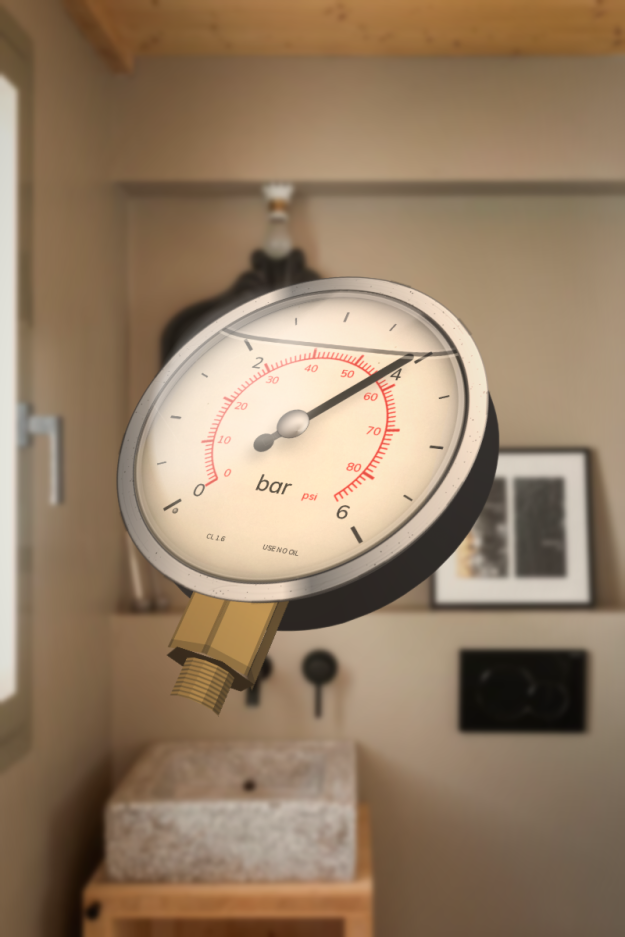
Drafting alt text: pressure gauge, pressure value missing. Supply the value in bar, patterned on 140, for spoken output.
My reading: 4
